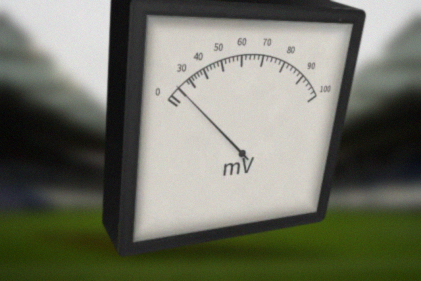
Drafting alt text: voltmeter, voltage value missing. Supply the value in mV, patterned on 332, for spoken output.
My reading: 20
